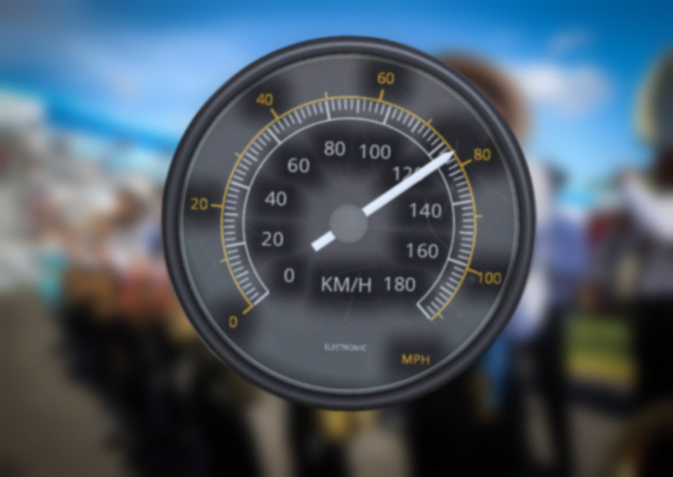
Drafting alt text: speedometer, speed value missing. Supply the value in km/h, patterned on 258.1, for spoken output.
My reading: 124
